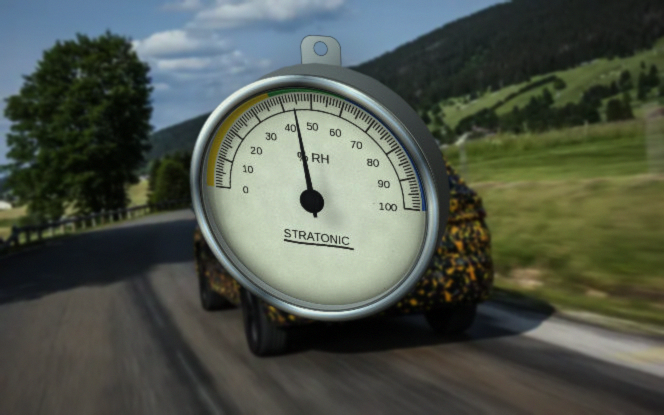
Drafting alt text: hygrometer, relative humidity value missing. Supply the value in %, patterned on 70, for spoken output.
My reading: 45
